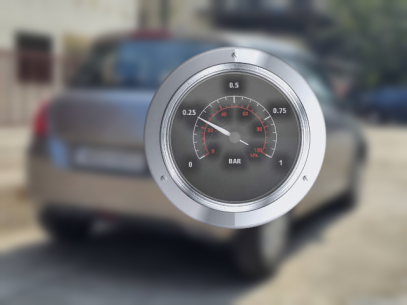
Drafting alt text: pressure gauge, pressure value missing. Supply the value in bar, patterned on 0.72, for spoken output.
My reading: 0.25
